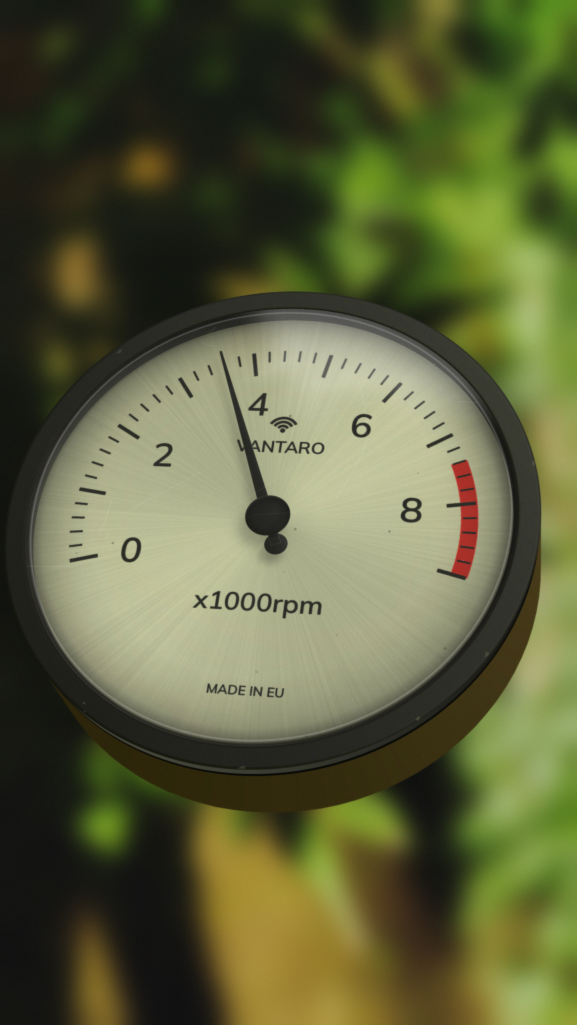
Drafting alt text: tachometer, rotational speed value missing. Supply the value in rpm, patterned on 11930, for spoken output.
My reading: 3600
